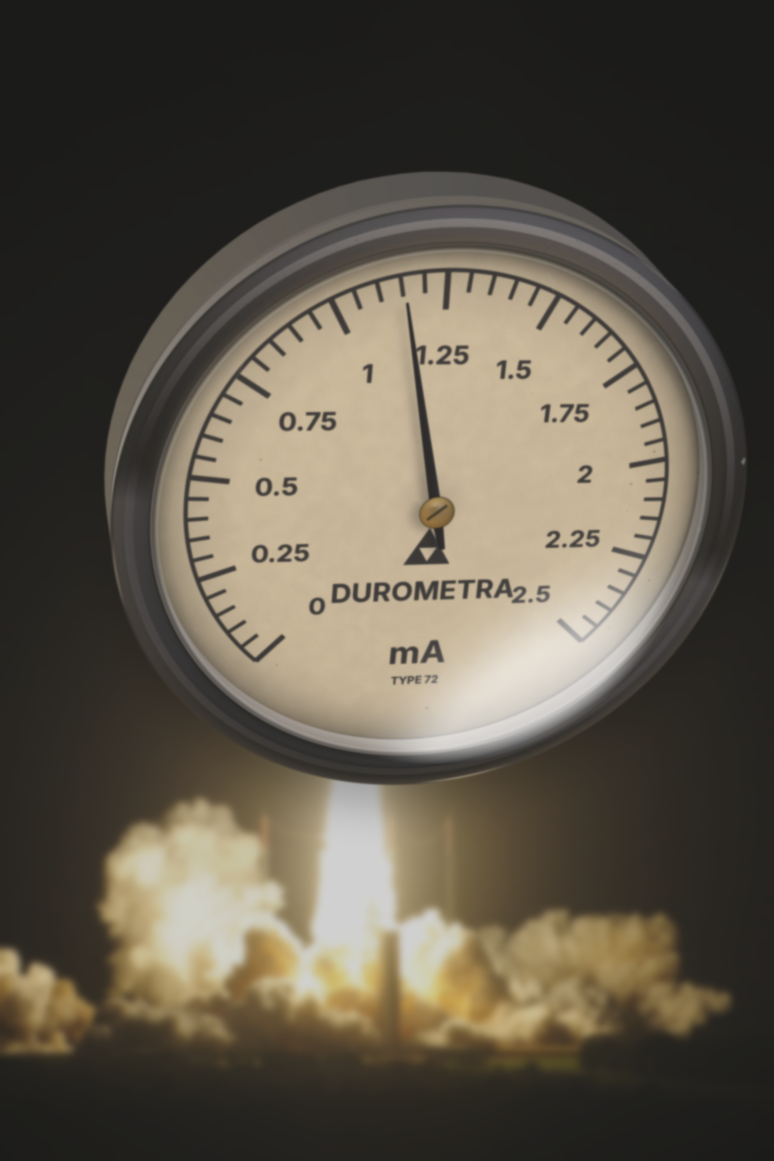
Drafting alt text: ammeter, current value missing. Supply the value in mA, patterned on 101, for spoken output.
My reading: 1.15
